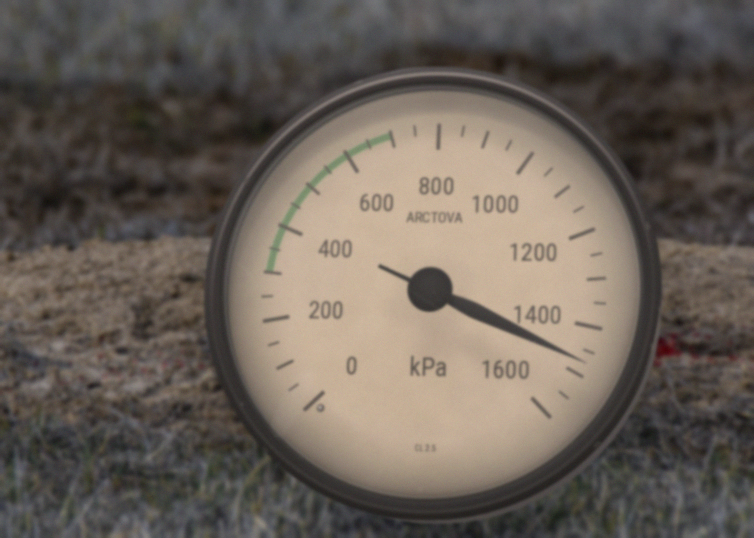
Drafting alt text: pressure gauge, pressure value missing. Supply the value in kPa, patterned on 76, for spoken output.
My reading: 1475
